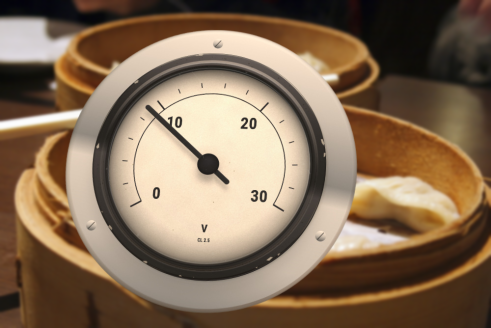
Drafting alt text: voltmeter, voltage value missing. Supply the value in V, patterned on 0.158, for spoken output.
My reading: 9
